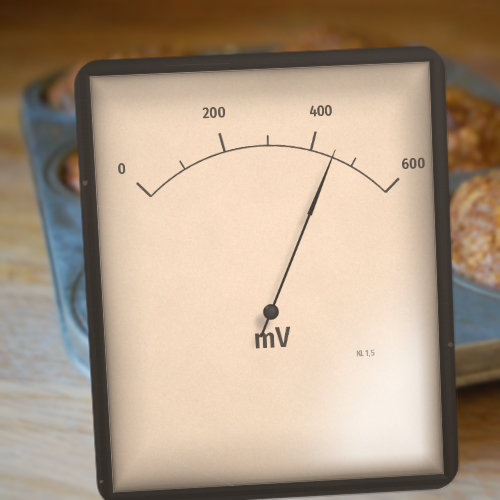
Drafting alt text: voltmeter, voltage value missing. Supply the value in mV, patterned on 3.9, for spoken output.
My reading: 450
